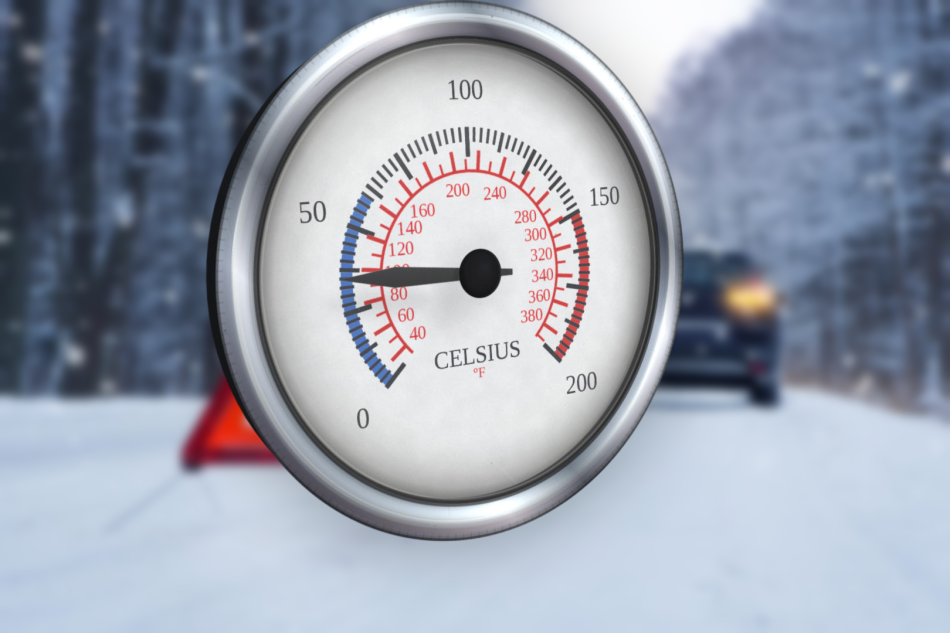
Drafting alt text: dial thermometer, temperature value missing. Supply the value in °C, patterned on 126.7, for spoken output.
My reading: 35
